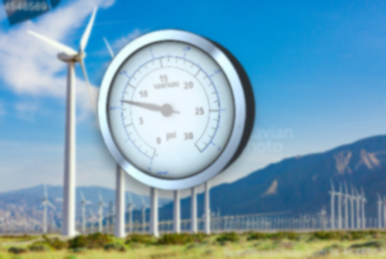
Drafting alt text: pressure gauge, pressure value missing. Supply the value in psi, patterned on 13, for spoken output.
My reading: 8
